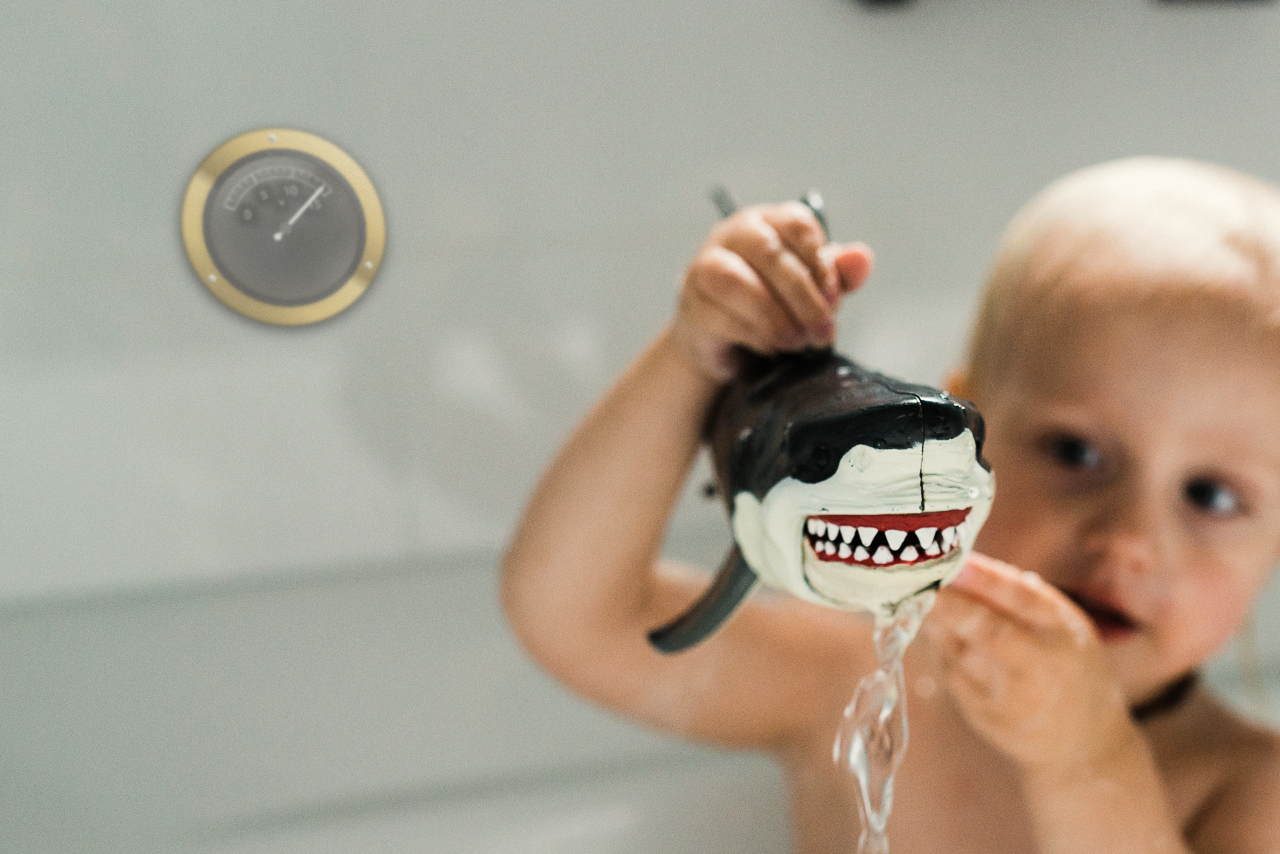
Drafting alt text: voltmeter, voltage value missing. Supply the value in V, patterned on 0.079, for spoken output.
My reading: 14
